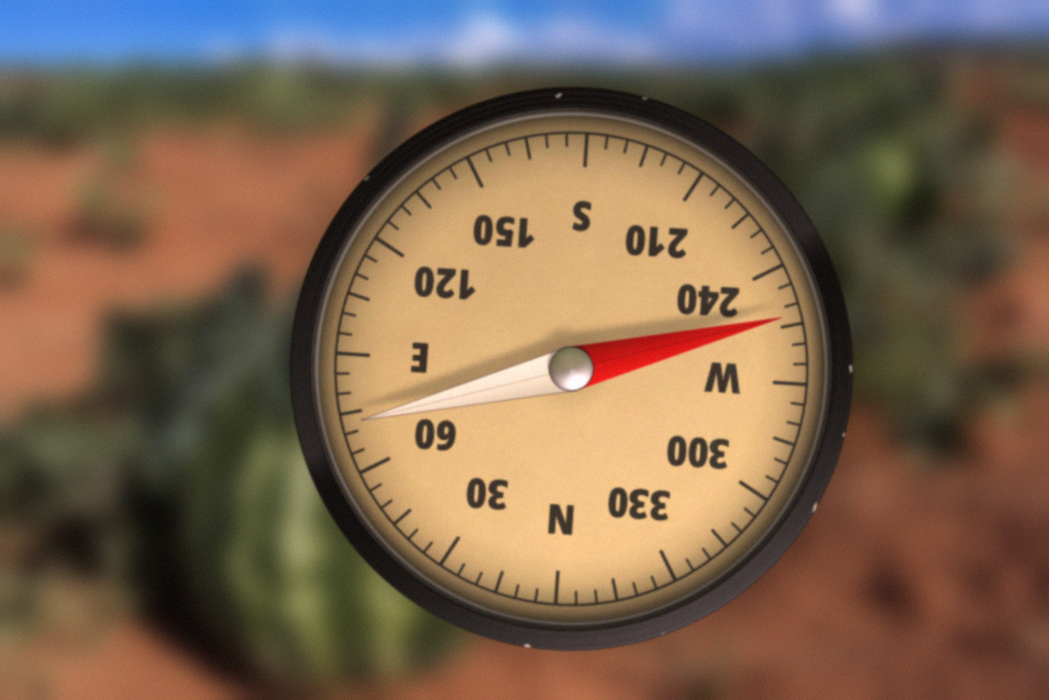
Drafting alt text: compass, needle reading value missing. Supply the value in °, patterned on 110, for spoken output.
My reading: 252.5
